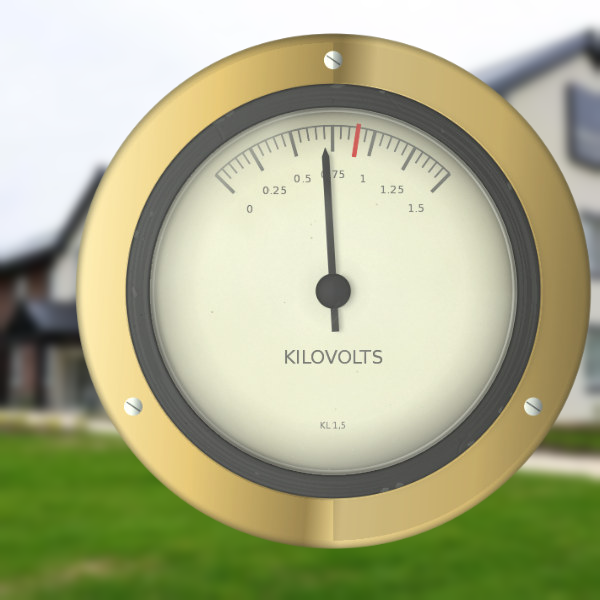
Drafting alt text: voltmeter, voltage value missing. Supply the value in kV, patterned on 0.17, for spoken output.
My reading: 0.7
